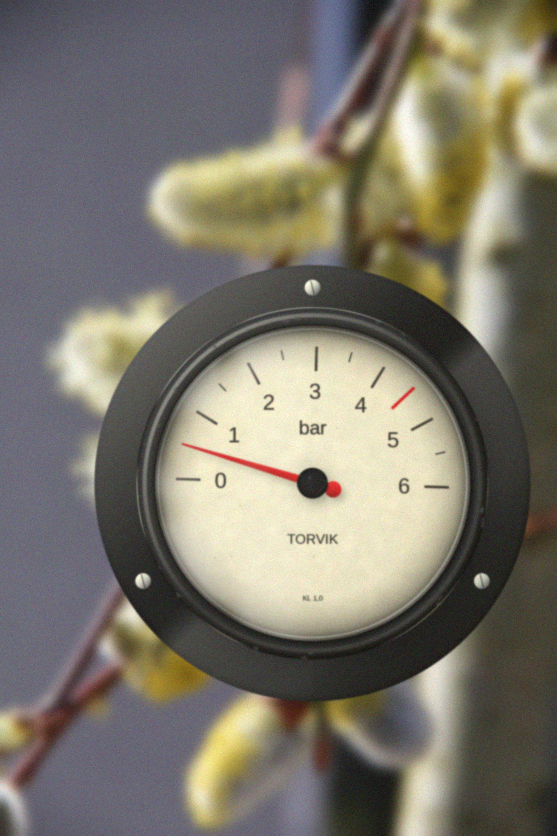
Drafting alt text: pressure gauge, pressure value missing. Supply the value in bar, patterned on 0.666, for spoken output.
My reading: 0.5
